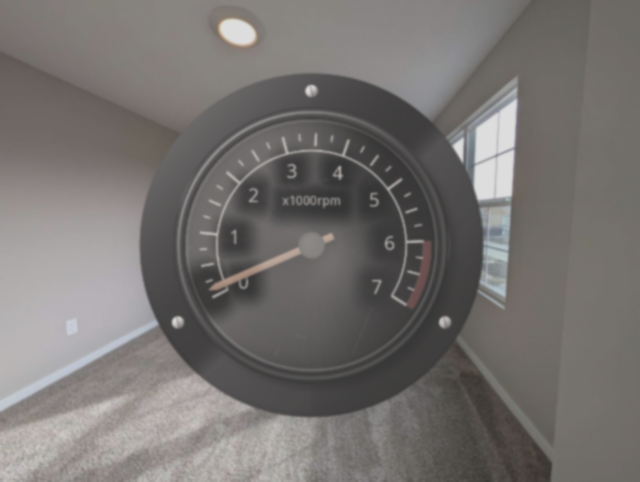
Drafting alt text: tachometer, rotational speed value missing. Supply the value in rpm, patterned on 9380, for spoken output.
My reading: 125
